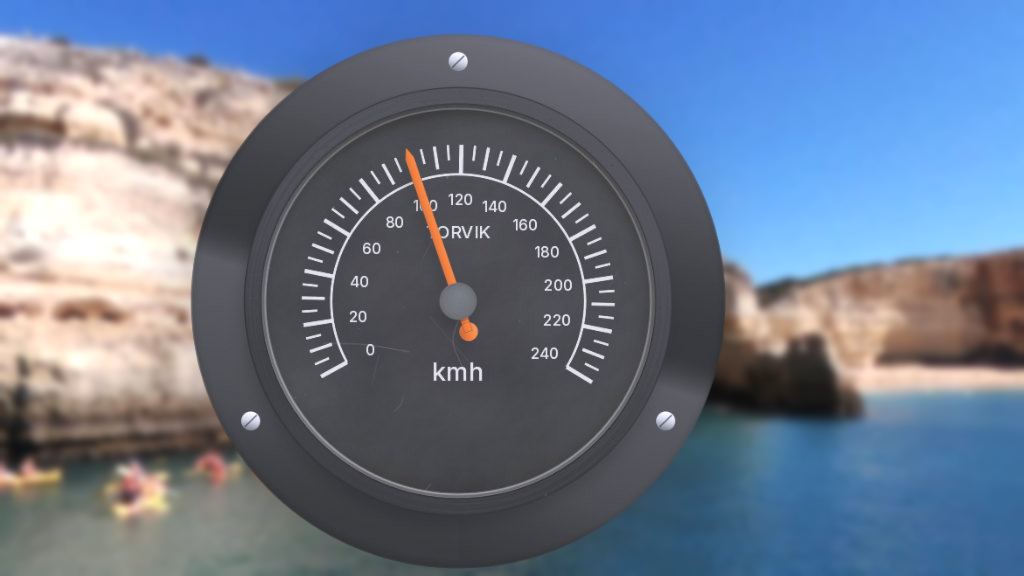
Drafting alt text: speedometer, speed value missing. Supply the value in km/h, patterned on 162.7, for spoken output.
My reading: 100
